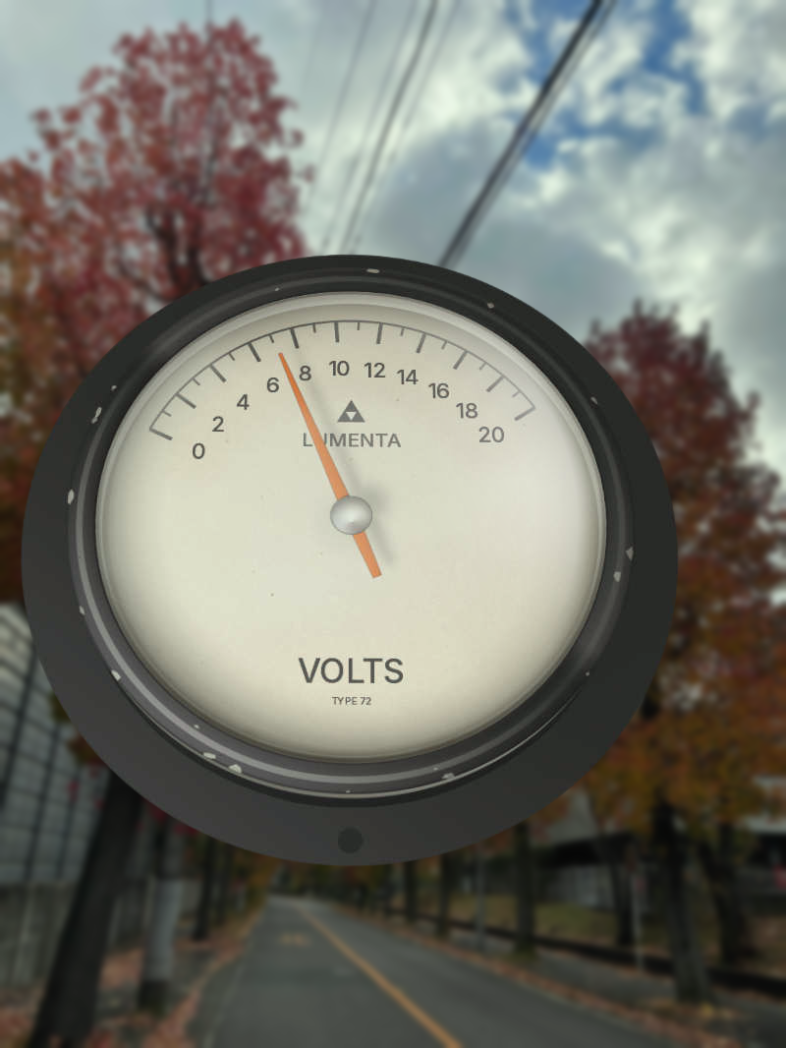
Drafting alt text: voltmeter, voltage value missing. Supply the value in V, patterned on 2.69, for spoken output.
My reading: 7
